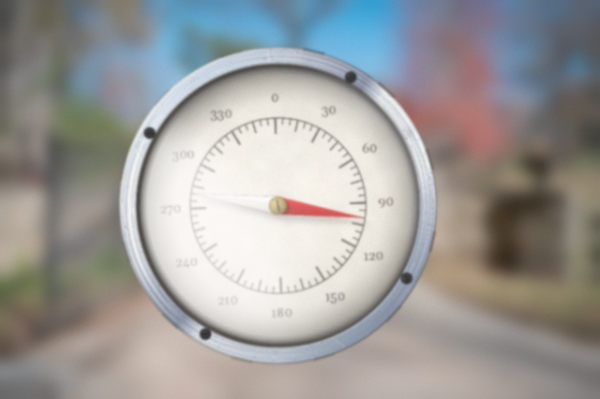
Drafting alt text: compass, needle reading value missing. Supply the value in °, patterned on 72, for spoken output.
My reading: 100
